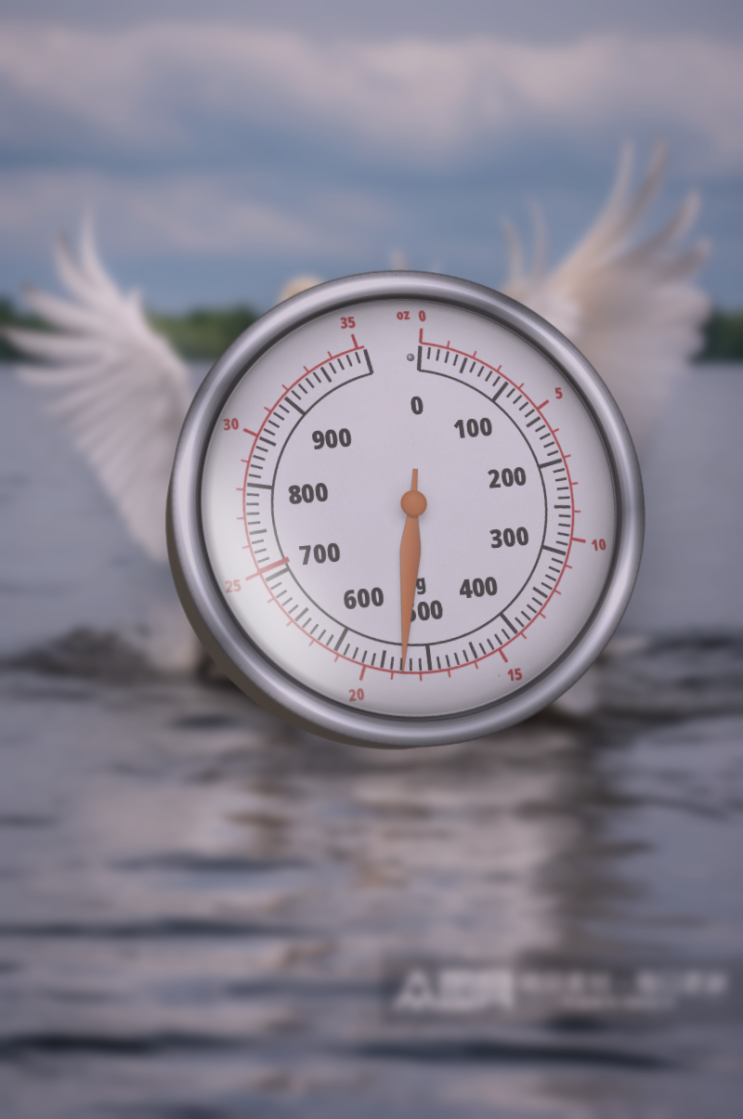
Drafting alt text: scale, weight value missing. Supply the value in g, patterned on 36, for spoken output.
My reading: 530
